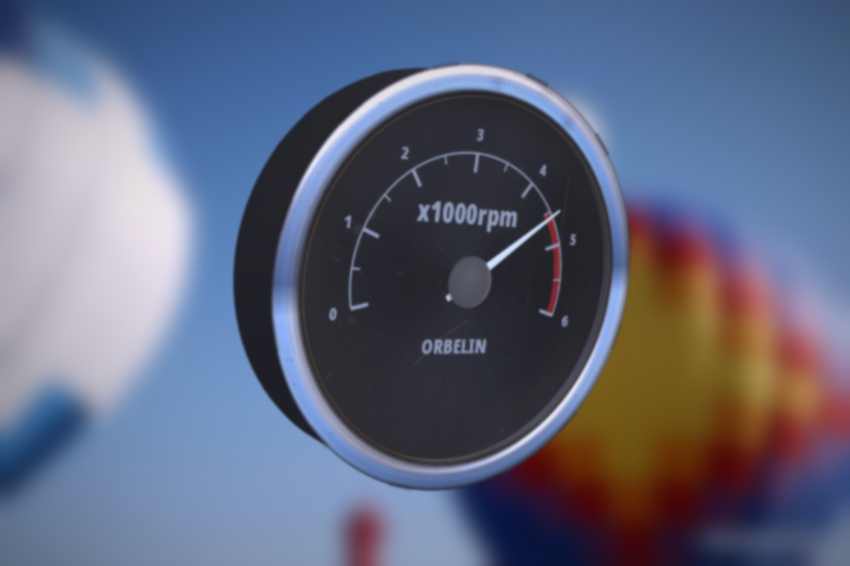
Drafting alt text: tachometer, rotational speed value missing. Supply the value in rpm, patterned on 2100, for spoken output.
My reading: 4500
